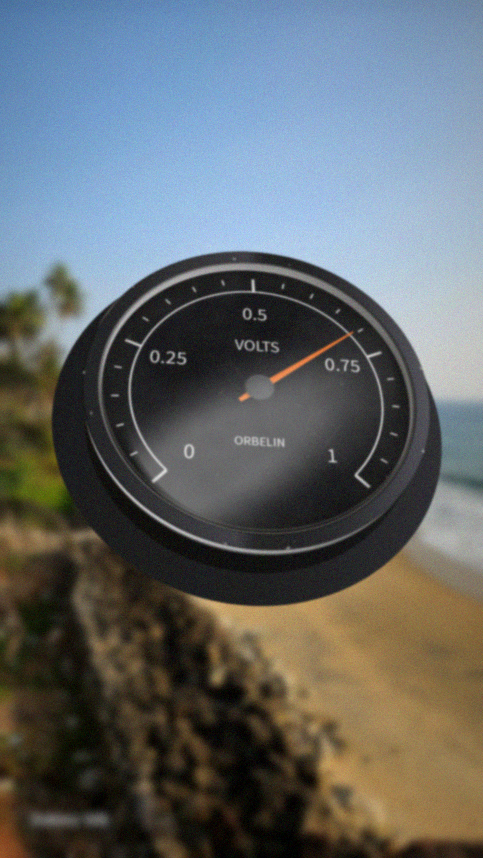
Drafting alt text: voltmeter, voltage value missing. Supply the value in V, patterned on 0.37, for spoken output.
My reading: 0.7
